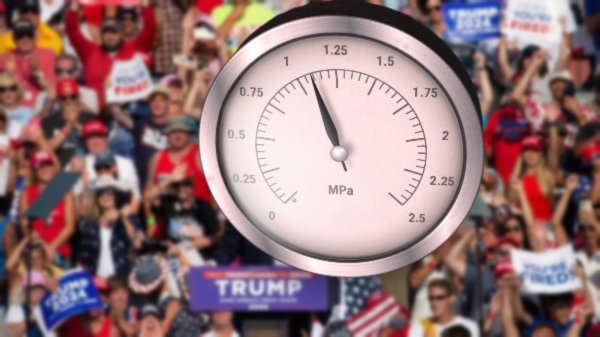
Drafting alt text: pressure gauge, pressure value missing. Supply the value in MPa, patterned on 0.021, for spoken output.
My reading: 1.1
